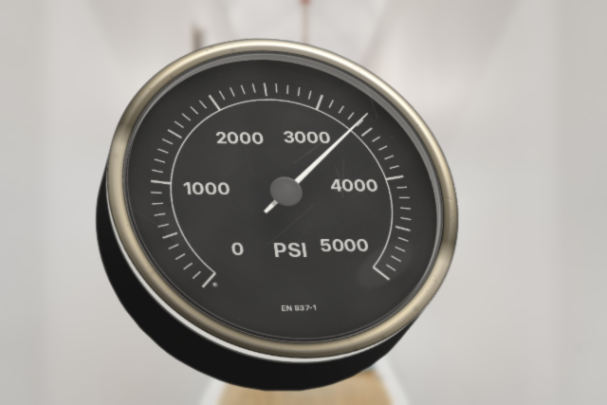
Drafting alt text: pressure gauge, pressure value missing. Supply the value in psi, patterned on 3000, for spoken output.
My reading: 3400
